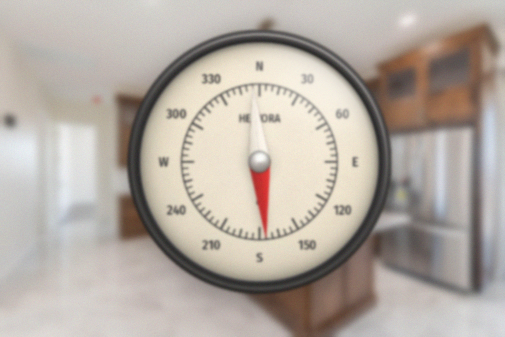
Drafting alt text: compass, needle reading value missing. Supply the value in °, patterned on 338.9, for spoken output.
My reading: 175
